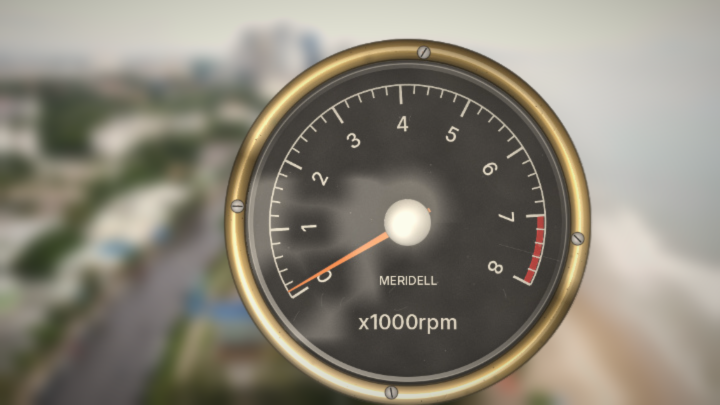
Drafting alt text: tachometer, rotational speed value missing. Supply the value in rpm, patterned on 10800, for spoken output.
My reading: 100
